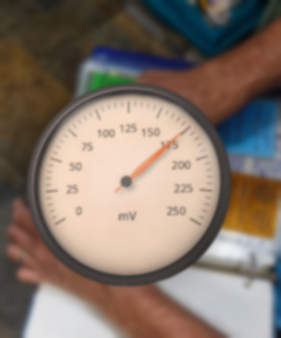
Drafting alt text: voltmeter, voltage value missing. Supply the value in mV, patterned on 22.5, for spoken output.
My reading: 175
